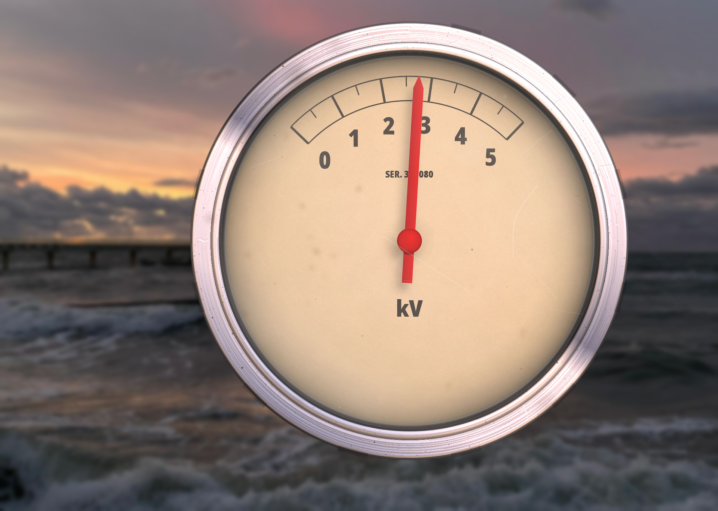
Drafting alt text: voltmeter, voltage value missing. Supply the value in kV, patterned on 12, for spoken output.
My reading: 2.75
